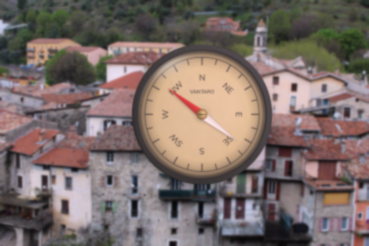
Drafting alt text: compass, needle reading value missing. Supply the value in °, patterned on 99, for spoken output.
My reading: 307.5
